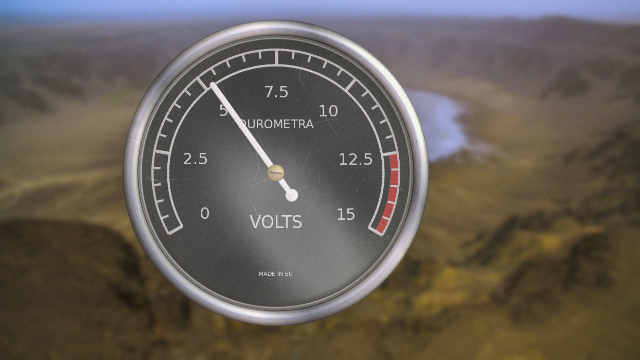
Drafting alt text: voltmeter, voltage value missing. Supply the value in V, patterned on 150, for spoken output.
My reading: 5.25
